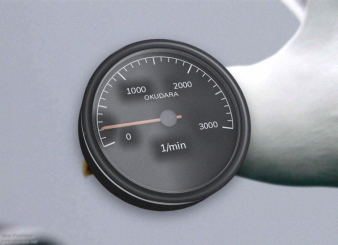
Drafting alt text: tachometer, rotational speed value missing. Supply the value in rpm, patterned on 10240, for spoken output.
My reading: 200
